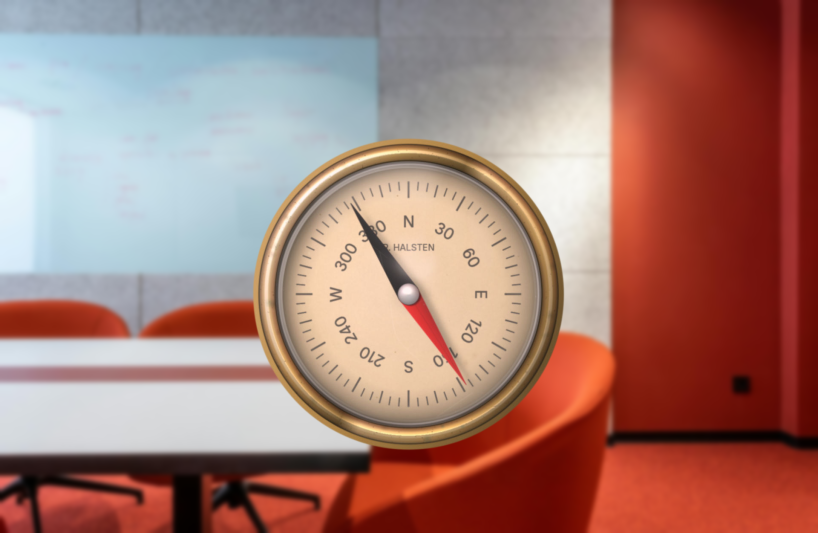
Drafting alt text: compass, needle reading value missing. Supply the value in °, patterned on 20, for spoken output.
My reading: 147.5
